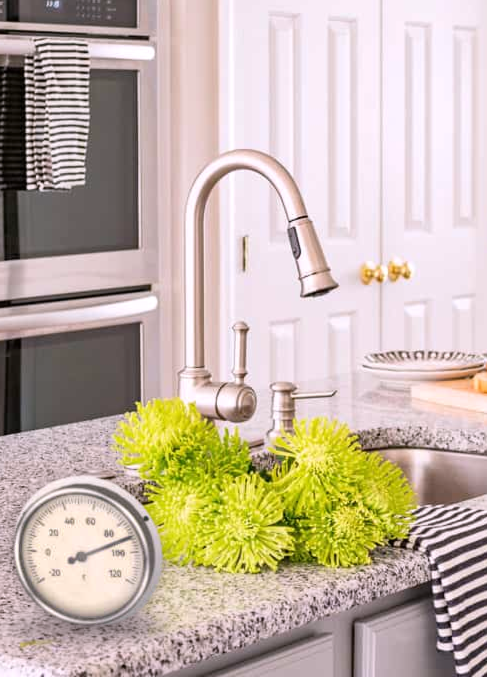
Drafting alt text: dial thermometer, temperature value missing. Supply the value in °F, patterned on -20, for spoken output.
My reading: 90
